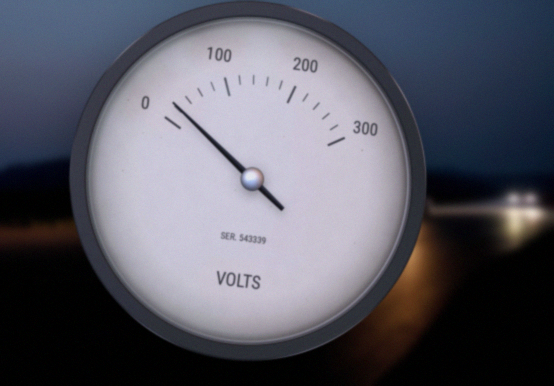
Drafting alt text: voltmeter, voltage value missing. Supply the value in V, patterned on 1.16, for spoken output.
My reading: 20
